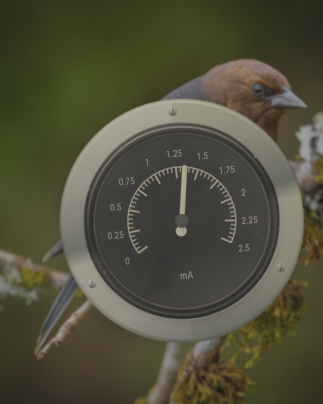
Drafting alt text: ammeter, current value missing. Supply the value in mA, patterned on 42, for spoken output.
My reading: 1.35
